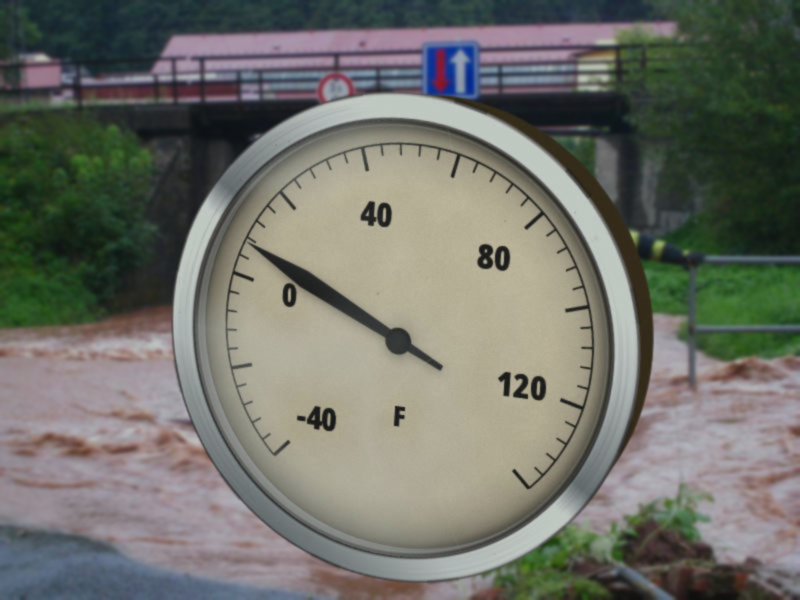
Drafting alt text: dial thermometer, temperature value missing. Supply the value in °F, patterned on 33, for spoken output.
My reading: 8
